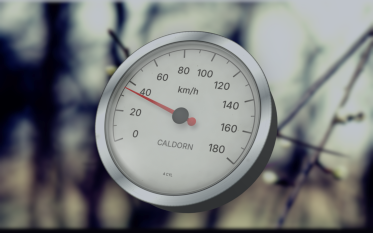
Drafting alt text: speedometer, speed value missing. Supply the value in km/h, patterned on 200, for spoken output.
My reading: 35
